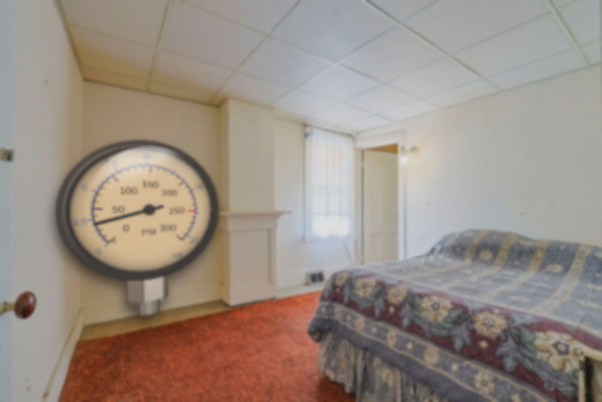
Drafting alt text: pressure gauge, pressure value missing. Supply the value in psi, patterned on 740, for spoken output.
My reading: 30
